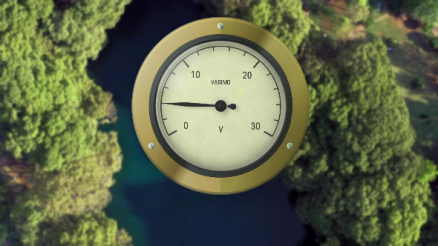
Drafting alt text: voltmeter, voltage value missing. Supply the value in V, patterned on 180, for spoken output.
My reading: 4
